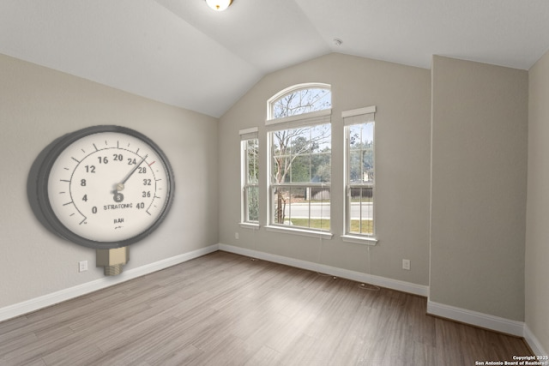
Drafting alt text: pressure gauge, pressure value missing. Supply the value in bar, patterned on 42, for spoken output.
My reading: 26
